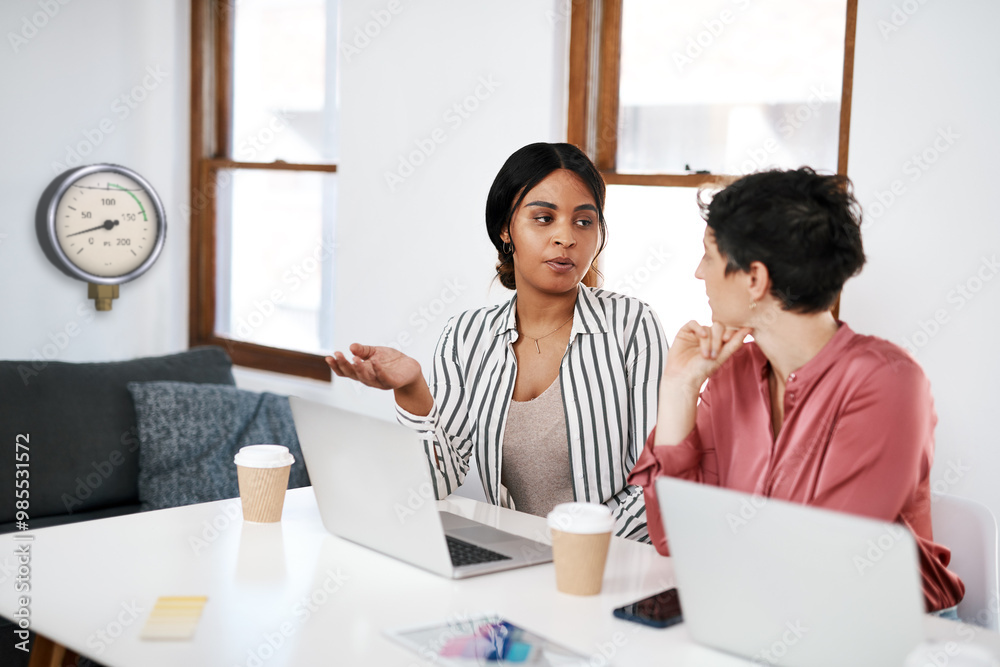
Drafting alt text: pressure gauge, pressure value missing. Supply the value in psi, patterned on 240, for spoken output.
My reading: 20
